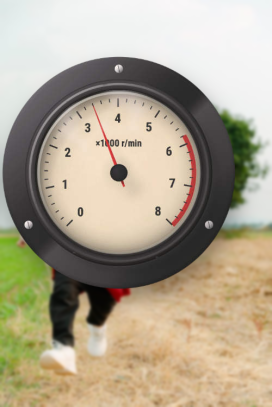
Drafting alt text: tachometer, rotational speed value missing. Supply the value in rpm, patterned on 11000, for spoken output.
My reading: 3400
